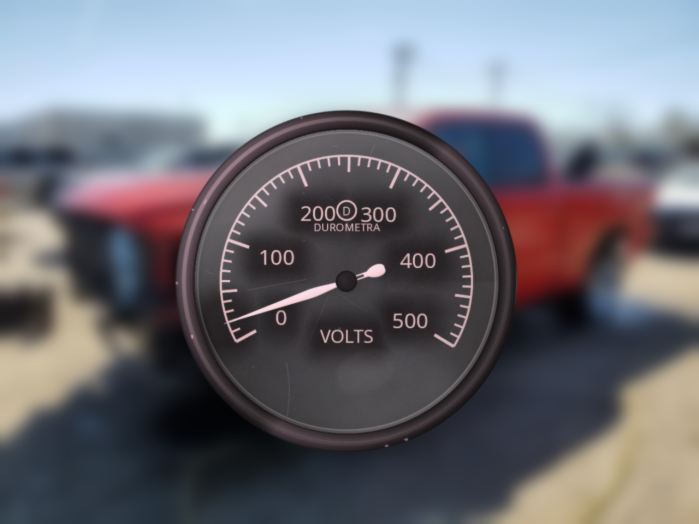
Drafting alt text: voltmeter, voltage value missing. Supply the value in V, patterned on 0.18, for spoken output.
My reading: 20
